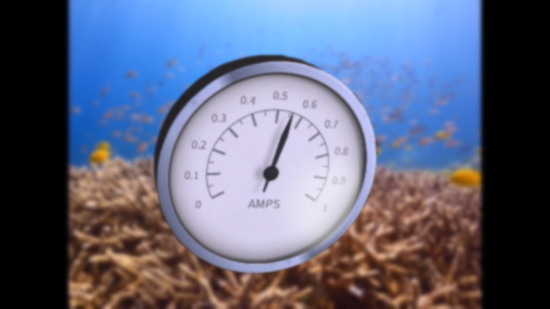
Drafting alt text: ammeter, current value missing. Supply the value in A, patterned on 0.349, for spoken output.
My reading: 0.55
